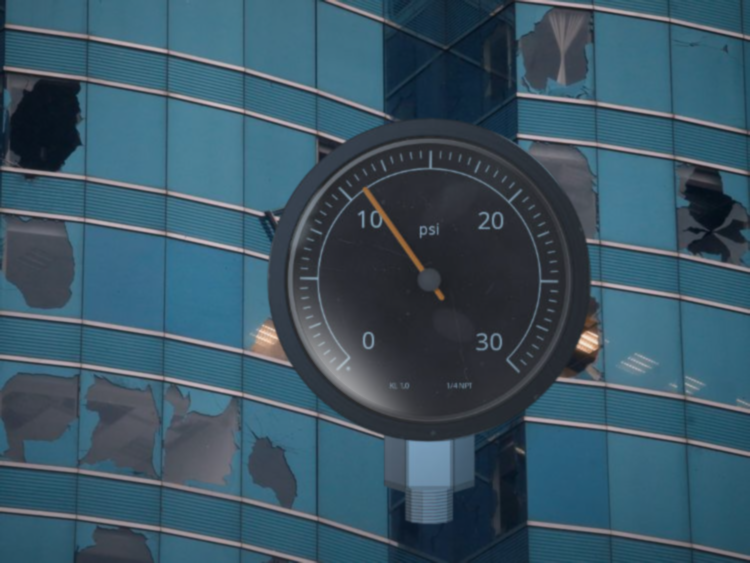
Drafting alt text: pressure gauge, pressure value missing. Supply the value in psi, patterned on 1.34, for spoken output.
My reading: 11
